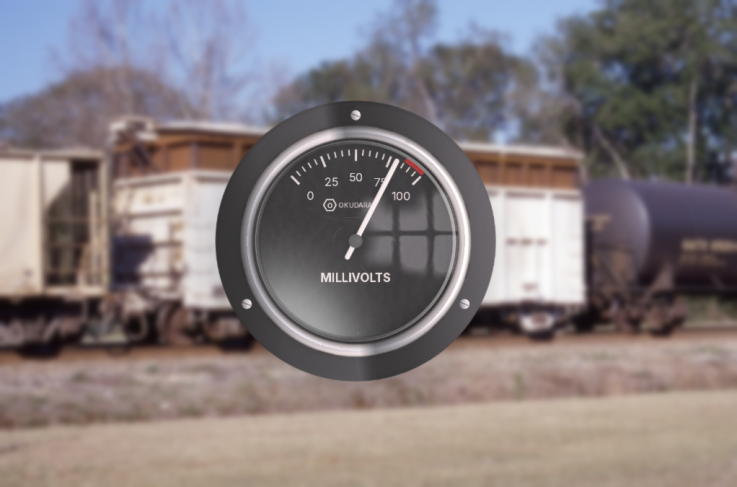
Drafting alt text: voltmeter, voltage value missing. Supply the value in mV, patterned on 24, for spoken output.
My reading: 80
